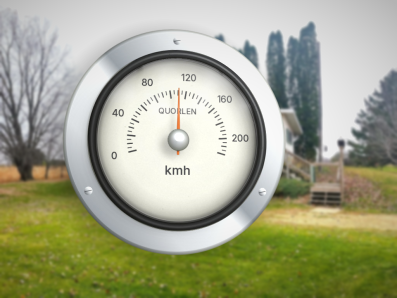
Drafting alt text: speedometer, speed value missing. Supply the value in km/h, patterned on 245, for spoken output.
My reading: 110
